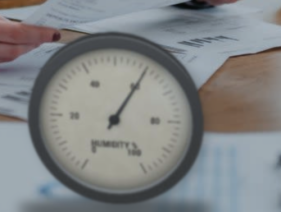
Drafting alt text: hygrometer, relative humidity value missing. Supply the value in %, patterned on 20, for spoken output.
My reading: 60
